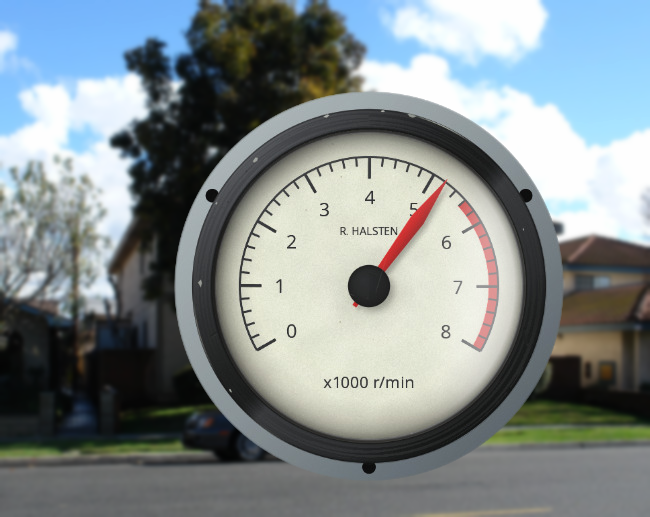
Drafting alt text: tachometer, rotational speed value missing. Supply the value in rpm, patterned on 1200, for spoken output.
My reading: 5200
